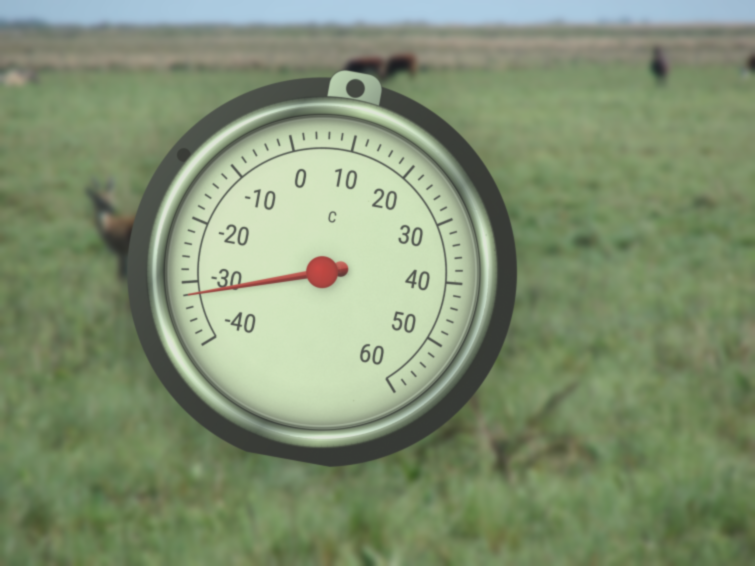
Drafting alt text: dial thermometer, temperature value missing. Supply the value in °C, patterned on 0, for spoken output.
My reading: -32
